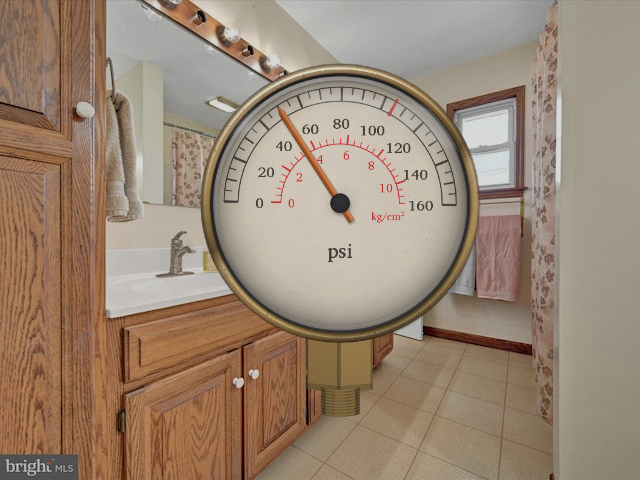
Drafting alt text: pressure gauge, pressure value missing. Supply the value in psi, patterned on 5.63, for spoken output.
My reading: 50
